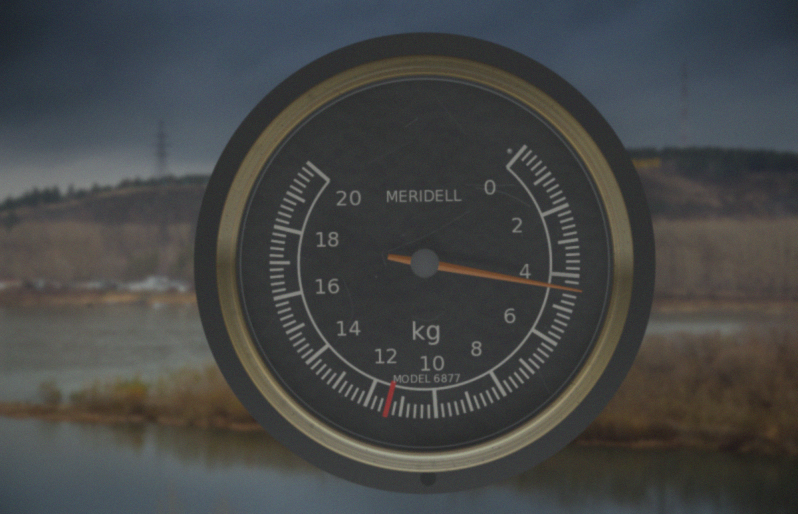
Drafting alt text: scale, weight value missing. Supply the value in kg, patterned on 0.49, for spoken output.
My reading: 4.4
